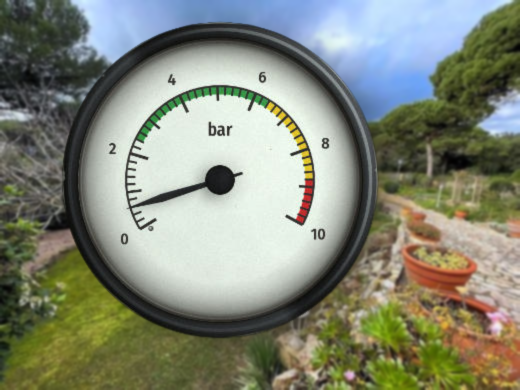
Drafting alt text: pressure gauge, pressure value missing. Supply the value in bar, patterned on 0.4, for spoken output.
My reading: 0.6
